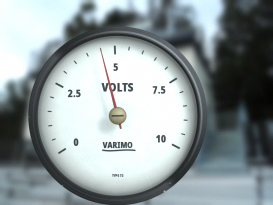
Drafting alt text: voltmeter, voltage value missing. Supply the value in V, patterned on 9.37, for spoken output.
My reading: 4.5
